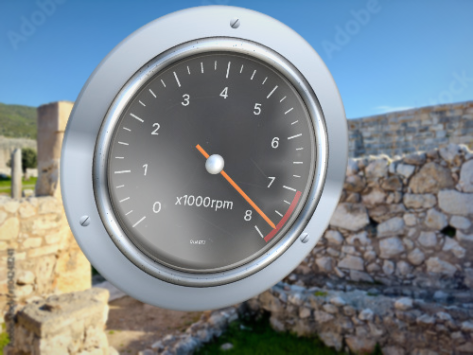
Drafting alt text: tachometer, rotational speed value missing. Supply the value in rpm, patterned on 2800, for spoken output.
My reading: 7750
